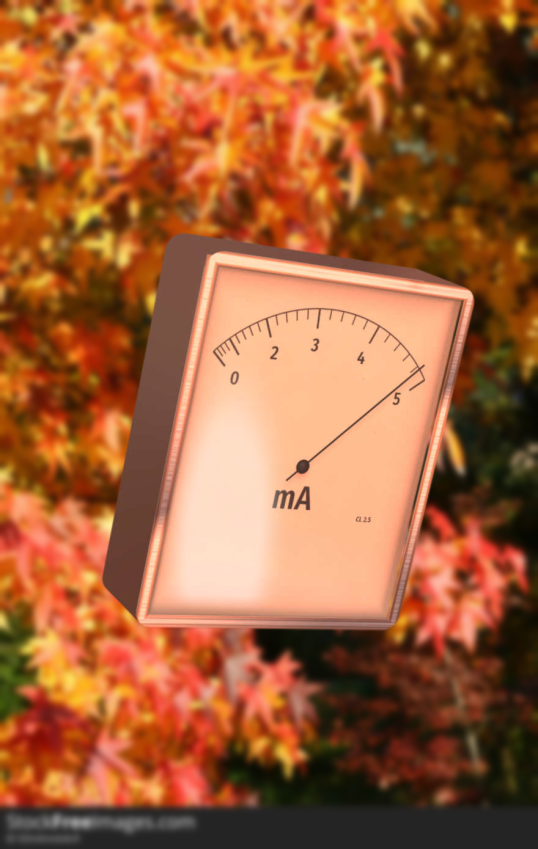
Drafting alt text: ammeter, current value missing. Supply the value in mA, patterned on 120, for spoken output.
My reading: 4.8
